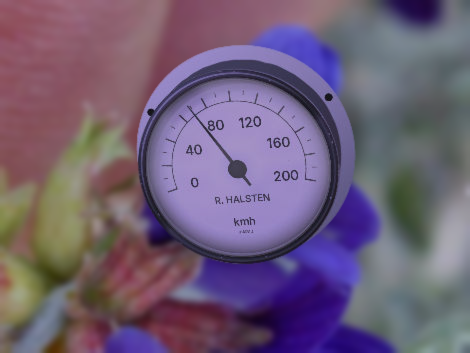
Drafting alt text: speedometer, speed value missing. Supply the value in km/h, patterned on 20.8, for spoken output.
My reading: 70
